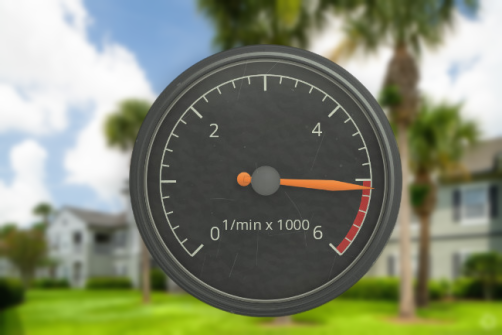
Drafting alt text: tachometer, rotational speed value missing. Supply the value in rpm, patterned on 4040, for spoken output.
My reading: 5100
